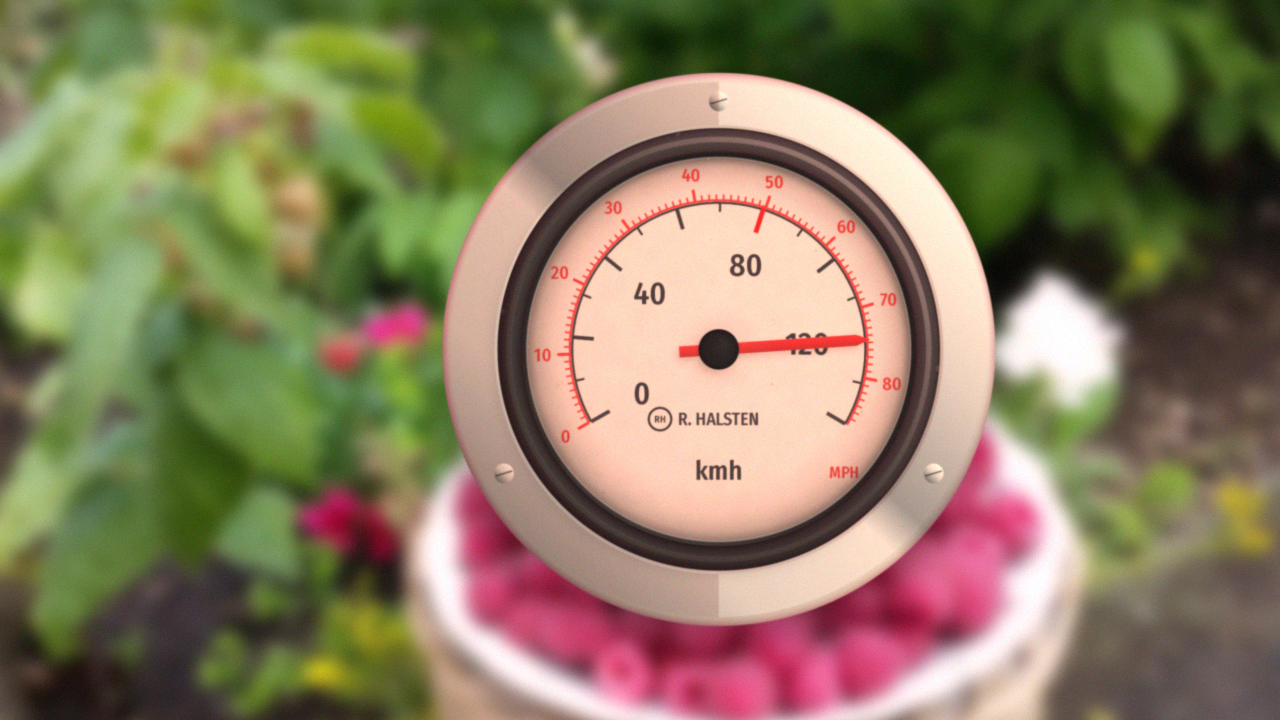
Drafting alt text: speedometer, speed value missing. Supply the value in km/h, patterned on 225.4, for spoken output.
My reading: 120
